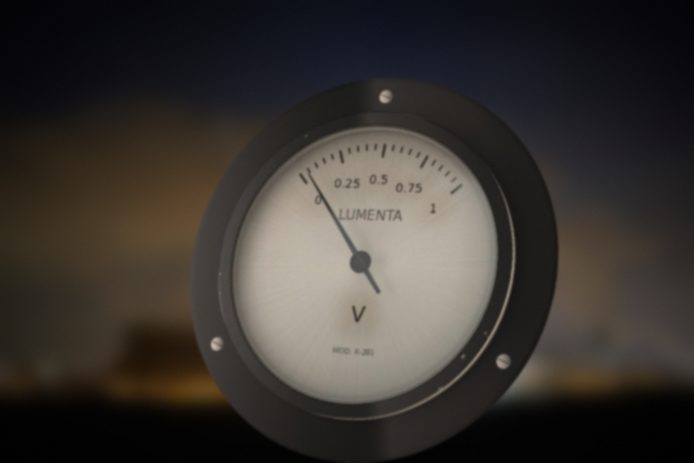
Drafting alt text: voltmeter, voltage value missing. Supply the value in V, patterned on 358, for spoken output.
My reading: 0.05
